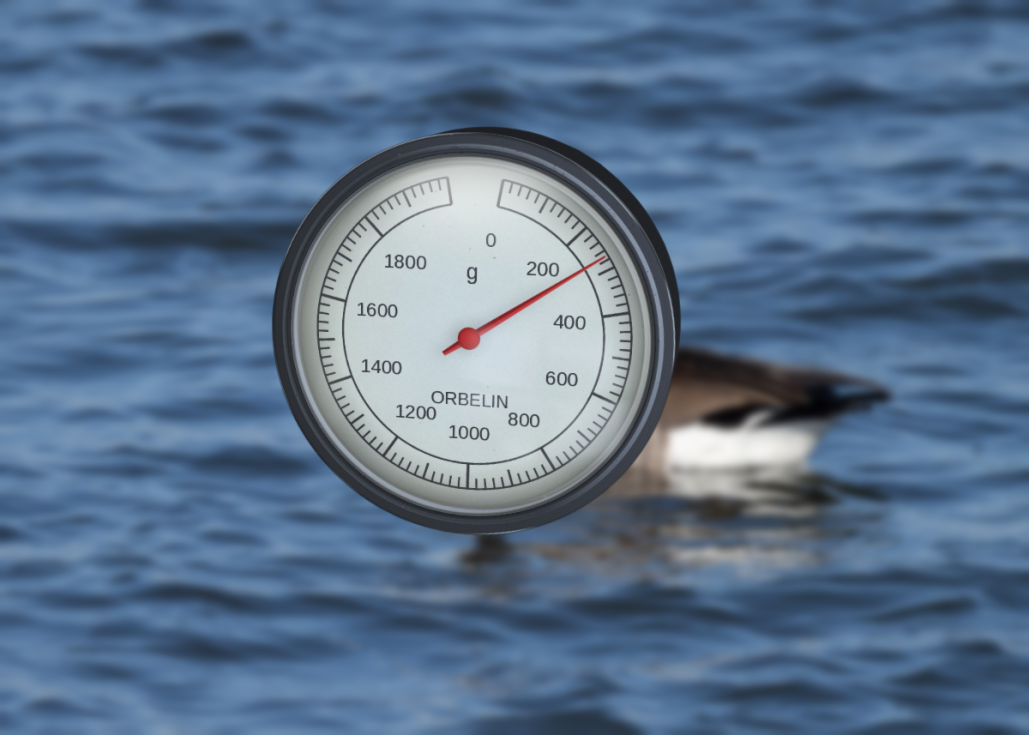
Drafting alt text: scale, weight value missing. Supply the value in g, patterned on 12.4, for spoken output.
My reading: 270
